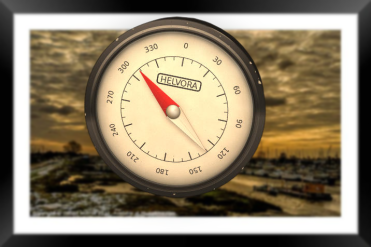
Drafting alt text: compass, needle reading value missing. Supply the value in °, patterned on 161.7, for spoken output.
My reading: 310
